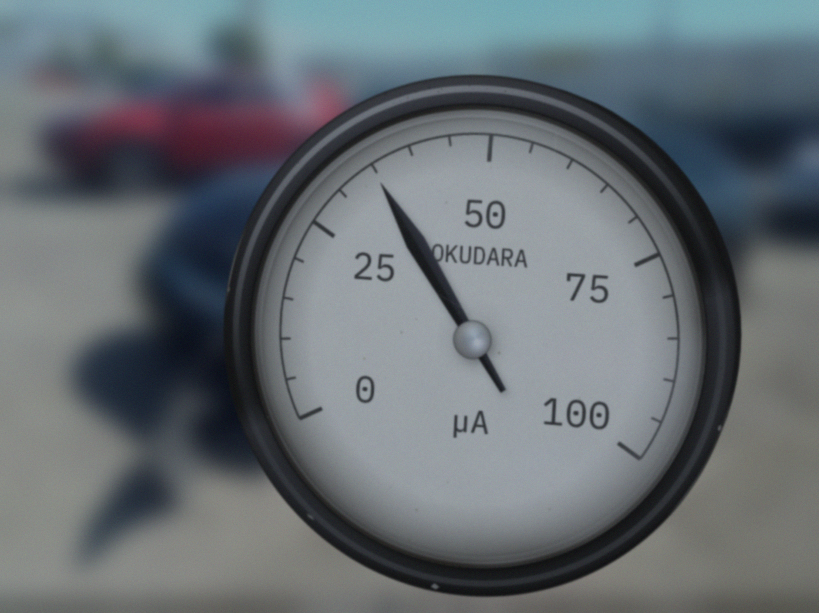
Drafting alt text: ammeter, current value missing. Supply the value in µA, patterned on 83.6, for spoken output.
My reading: 35
